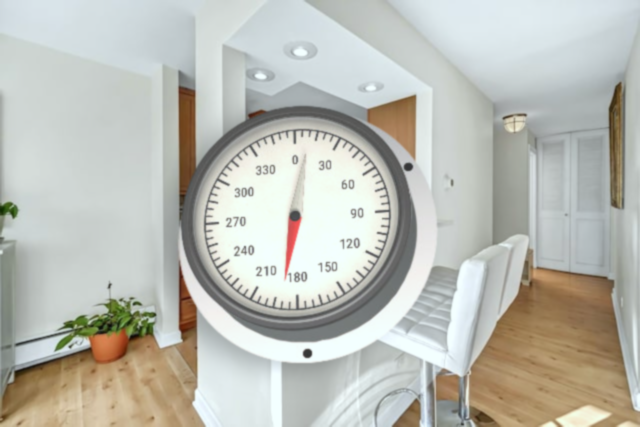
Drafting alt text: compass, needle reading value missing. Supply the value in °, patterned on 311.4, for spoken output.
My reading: 190
